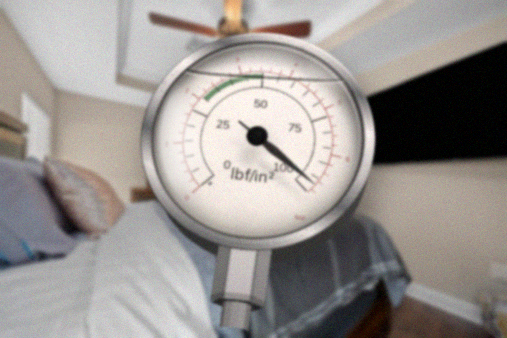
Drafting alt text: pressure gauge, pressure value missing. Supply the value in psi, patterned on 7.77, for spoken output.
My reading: 97.5
